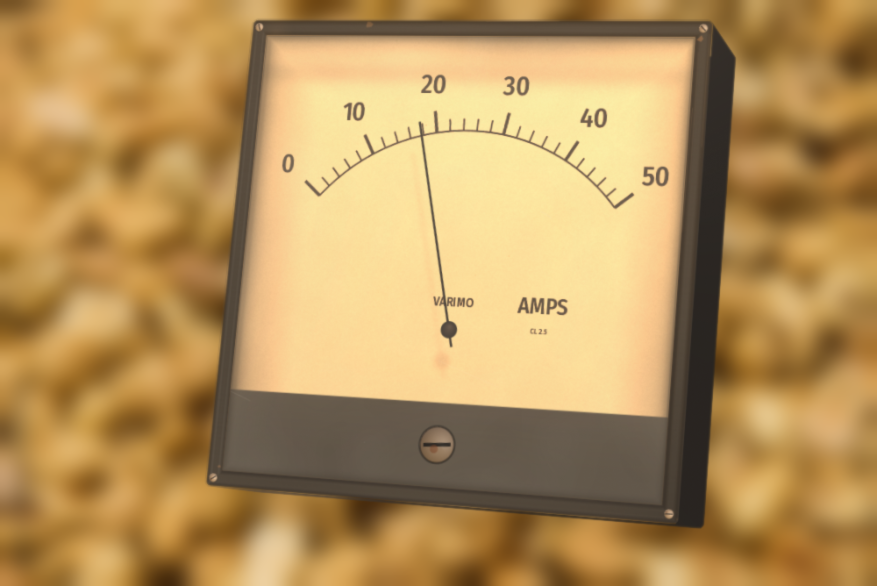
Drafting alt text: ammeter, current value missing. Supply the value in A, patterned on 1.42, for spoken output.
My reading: 18
